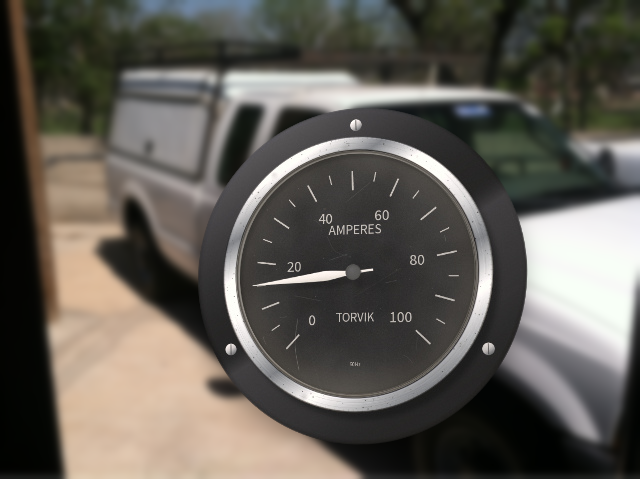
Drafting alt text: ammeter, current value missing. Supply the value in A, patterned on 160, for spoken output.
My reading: 15
